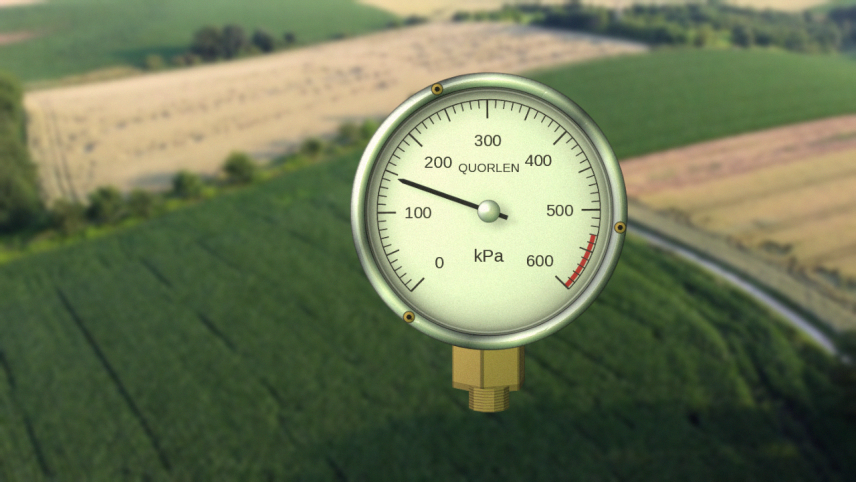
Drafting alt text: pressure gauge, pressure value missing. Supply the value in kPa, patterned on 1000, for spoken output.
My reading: 145
